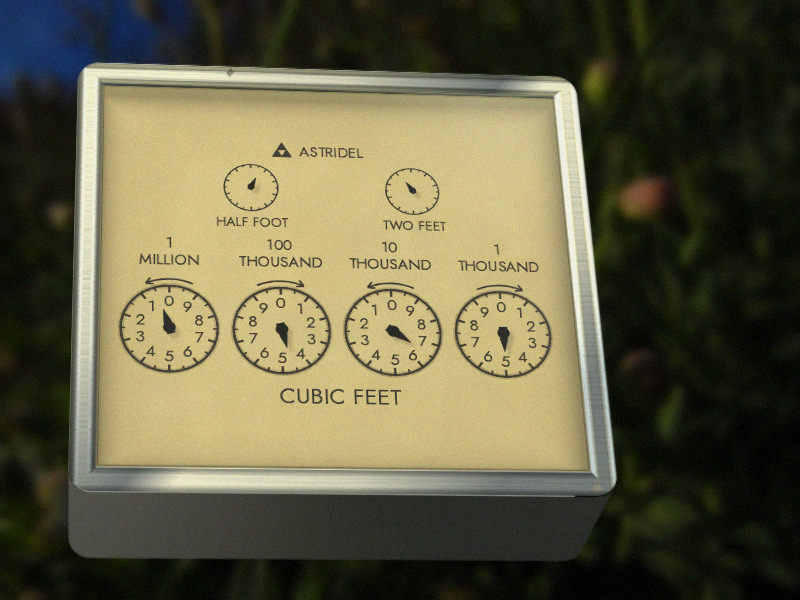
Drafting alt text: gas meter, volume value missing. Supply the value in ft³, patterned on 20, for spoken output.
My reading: 46500
